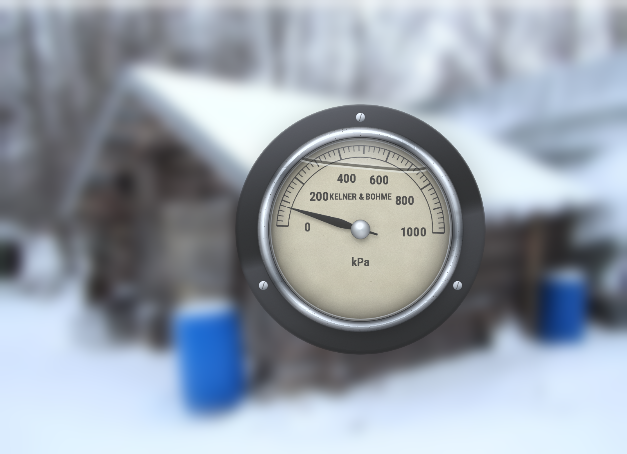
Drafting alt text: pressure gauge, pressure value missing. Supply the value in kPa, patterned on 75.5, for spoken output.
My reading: 80
